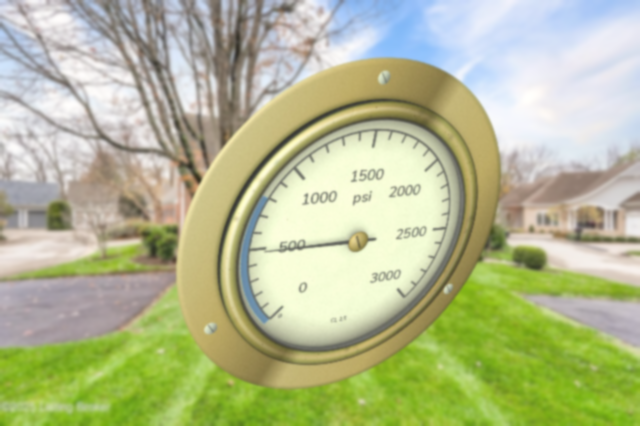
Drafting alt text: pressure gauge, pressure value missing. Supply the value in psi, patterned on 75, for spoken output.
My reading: 500
